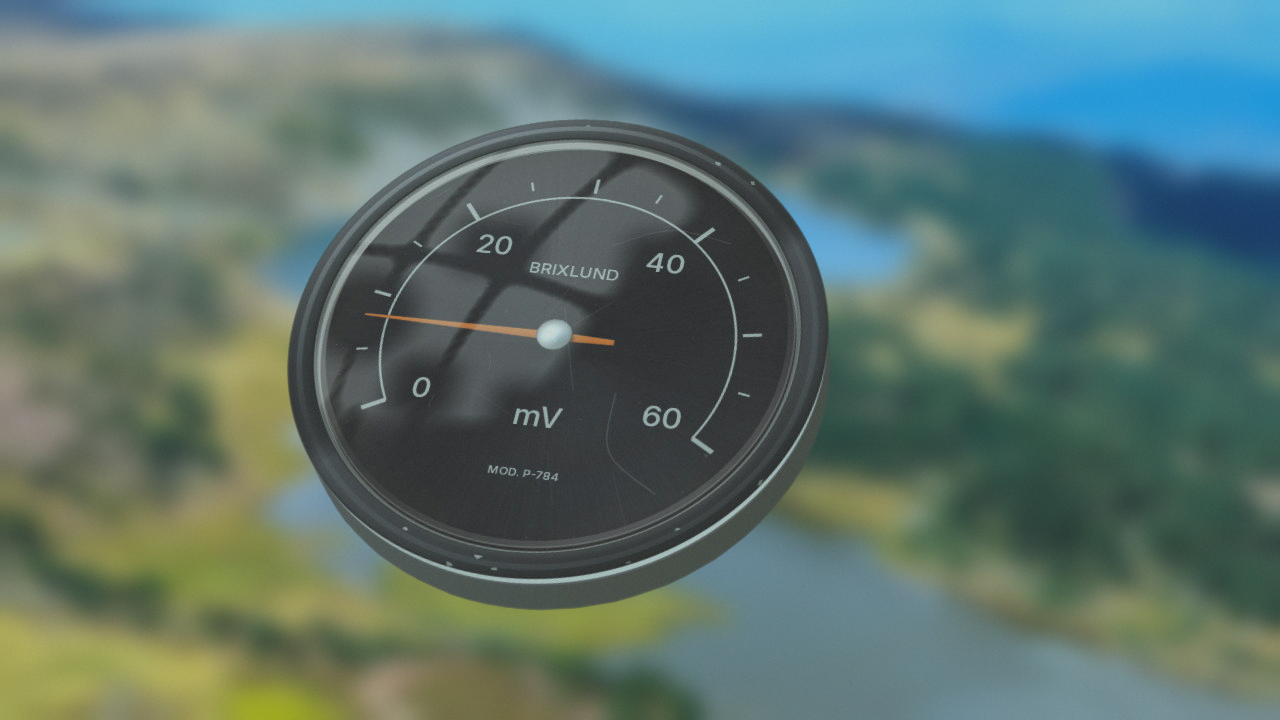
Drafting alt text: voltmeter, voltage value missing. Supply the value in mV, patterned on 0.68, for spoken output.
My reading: 7.5
